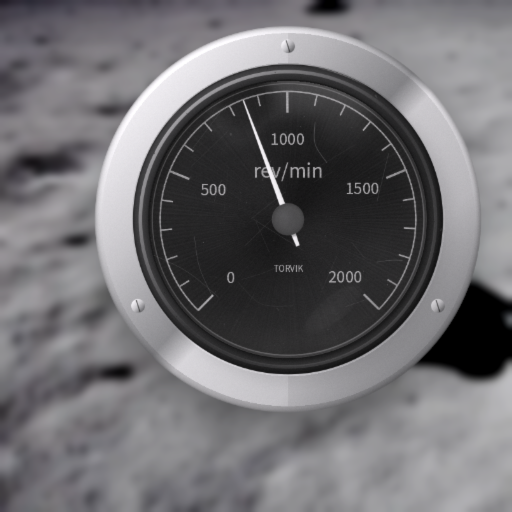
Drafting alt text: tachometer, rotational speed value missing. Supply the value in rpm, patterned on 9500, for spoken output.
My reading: 850
